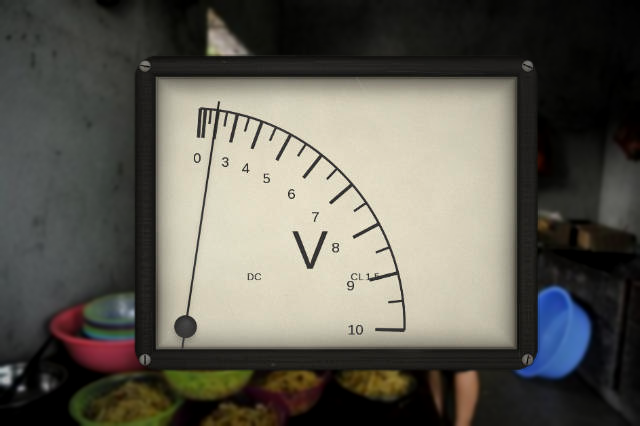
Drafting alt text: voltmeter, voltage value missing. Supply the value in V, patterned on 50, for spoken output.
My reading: 2
